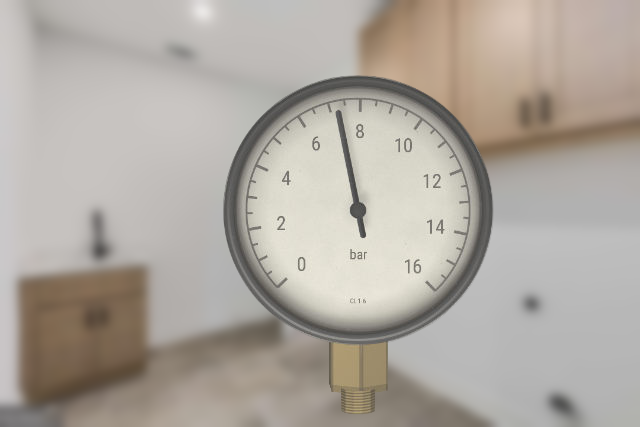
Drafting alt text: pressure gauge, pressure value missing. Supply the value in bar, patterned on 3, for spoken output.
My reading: 7.25
